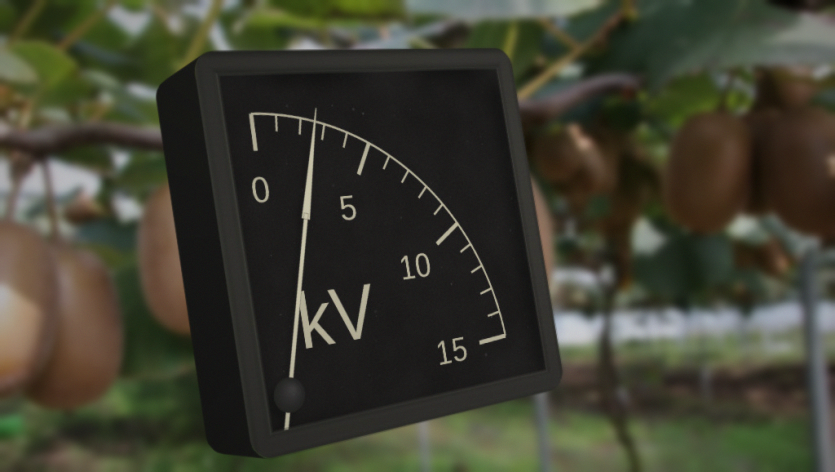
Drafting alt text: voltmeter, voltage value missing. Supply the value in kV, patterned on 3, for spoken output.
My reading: 2.5
